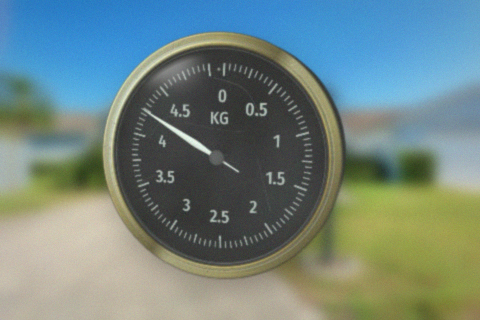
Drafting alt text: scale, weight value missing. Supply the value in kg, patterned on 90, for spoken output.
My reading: 4.25
